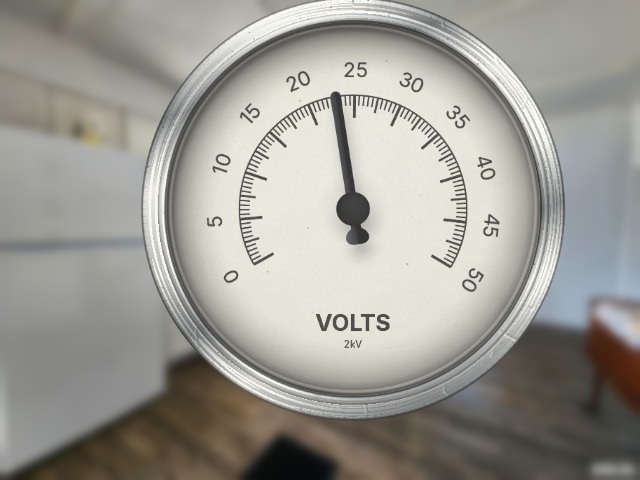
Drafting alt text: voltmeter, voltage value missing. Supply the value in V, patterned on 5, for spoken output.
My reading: 23
